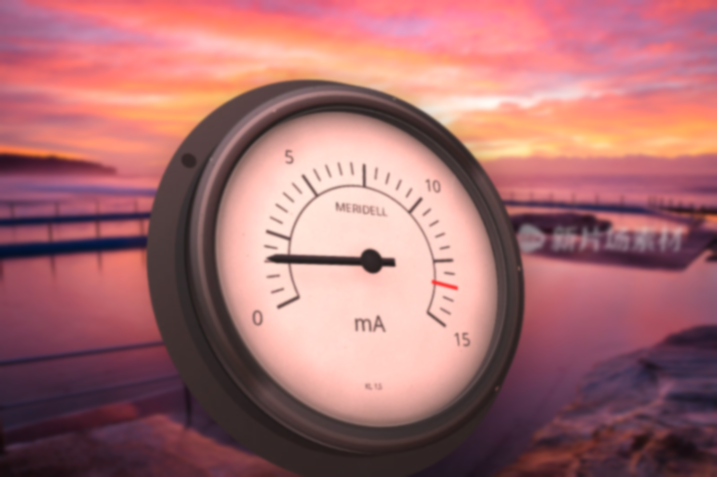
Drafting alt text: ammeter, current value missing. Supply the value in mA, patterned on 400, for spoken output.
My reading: 1.5
